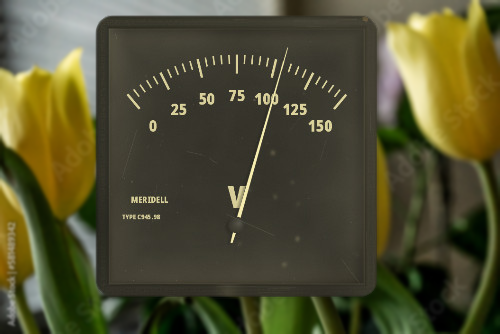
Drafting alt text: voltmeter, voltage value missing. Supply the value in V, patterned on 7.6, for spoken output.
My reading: 105
